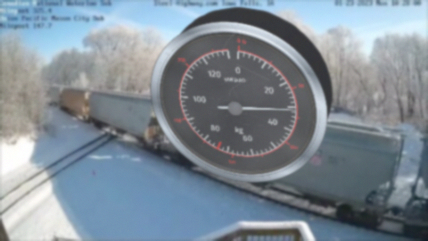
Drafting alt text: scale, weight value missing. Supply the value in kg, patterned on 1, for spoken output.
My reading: 30
